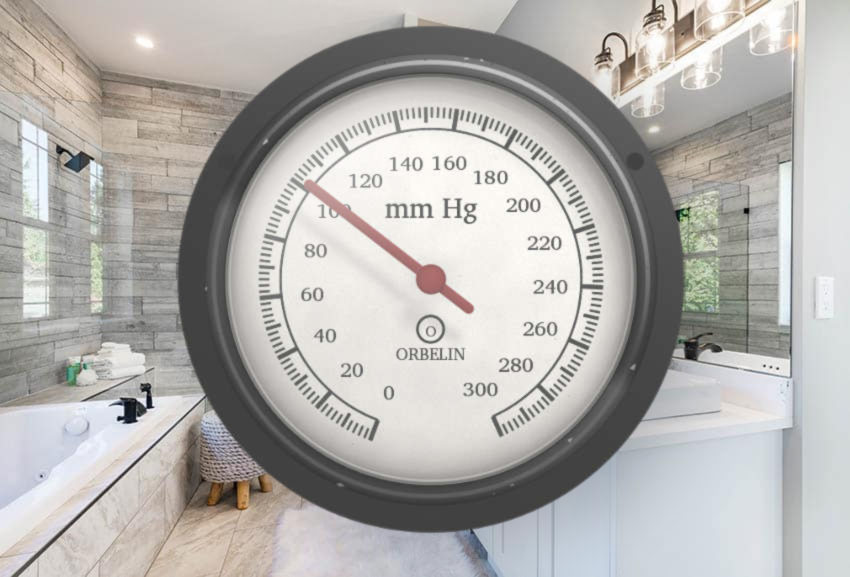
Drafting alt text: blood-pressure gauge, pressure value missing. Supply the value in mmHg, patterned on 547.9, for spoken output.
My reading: 102
